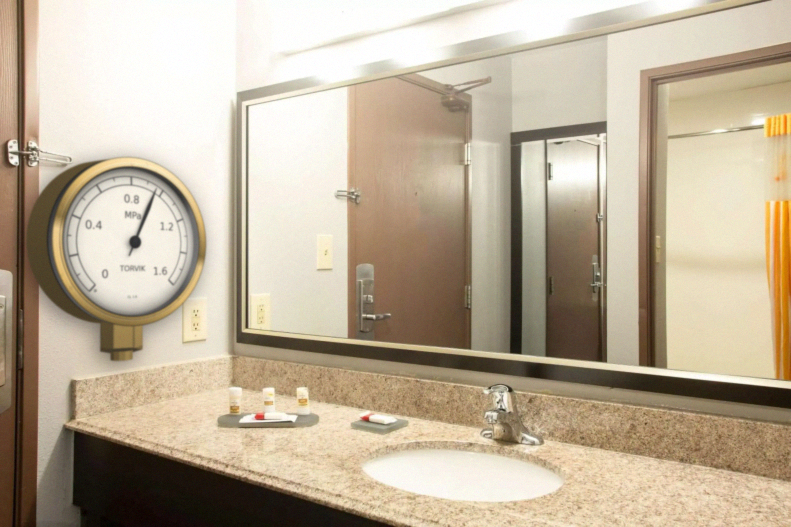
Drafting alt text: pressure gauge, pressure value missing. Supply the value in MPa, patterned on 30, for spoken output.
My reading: 0.95
